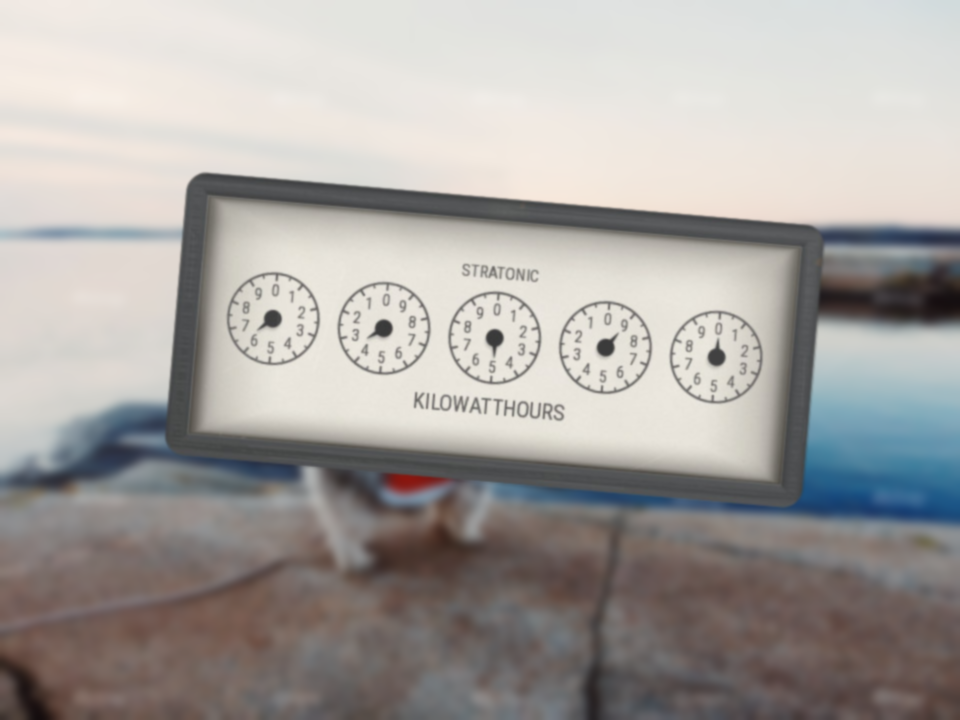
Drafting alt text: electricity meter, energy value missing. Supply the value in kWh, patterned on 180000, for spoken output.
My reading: 63490
